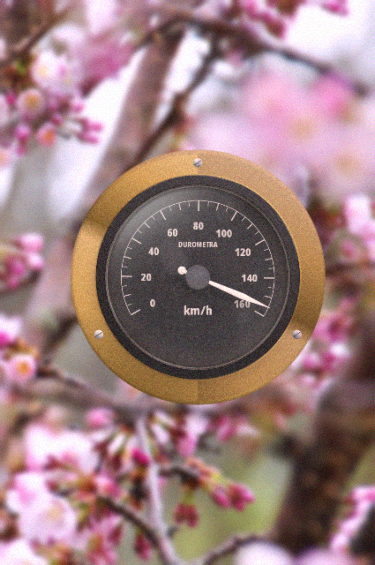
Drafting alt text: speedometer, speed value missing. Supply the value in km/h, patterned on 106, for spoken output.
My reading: 155
